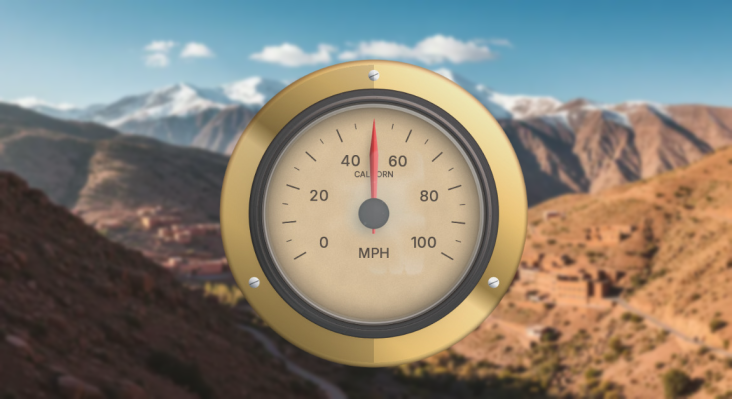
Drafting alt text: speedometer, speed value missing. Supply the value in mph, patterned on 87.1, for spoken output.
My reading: 50
